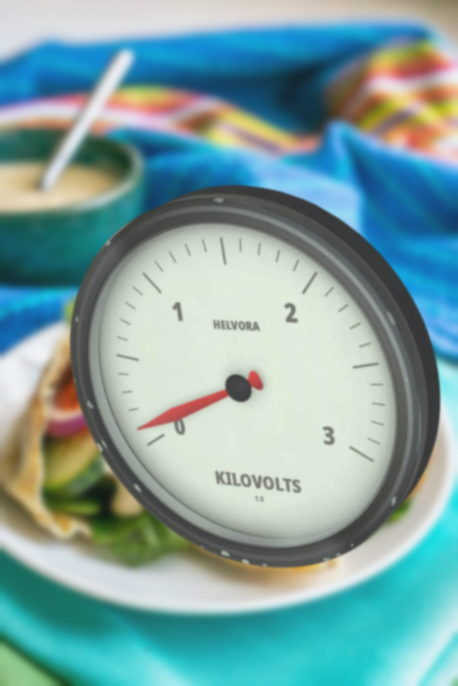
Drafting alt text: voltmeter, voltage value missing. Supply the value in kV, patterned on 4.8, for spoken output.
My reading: 0.1
